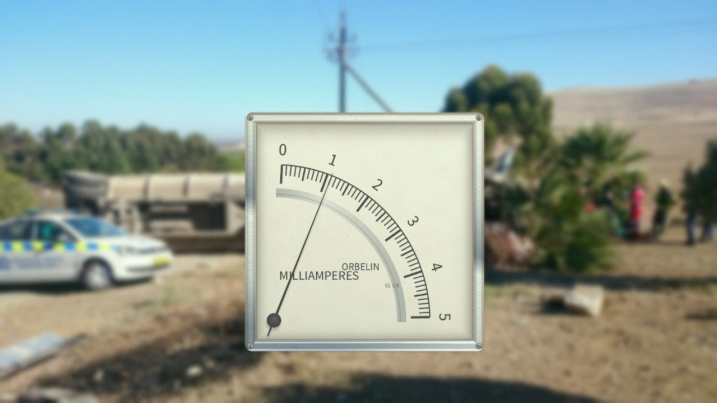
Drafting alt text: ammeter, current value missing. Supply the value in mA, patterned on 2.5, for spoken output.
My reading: 1.1
